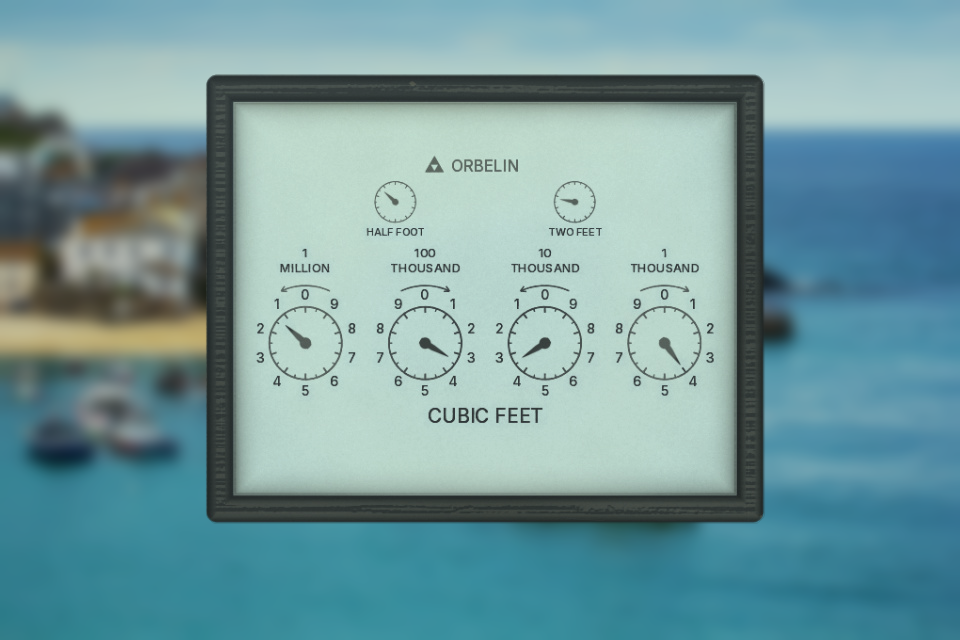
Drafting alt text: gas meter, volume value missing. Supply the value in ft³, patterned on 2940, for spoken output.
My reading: 133400
